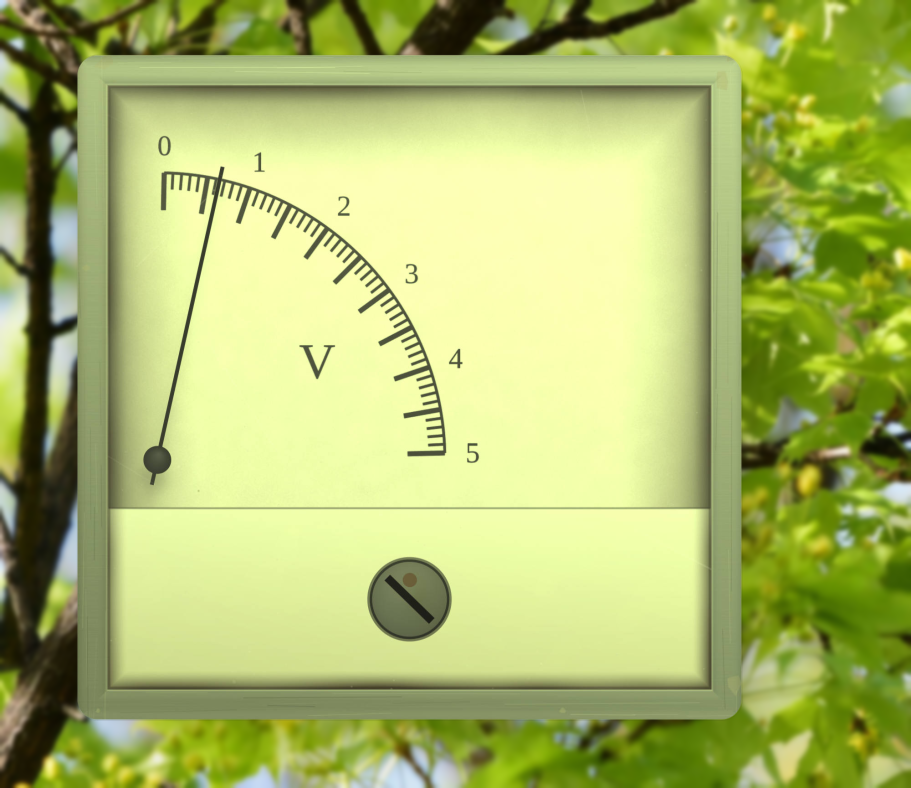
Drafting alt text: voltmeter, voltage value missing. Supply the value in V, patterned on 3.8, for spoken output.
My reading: 0.65
